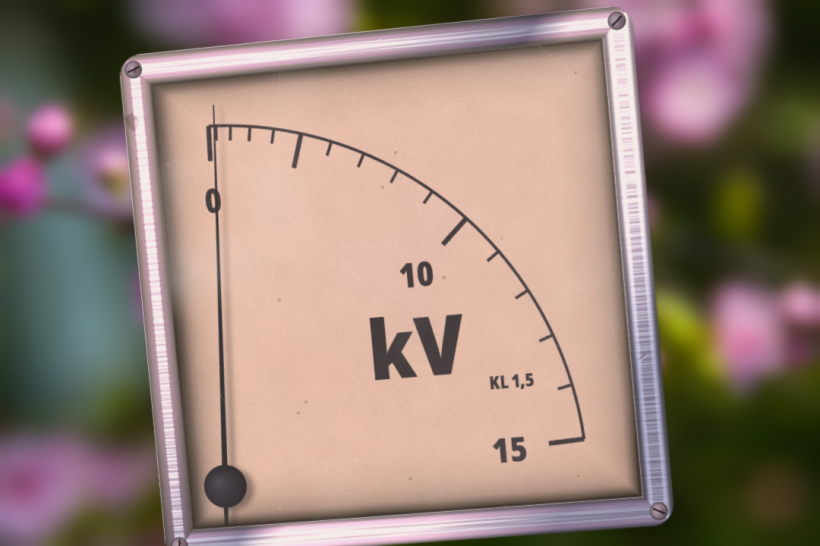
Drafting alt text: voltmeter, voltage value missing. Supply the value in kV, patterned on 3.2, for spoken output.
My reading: 1
